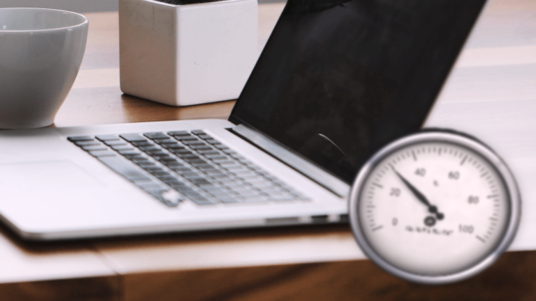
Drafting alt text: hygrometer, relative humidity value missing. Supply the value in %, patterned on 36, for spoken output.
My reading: 30
